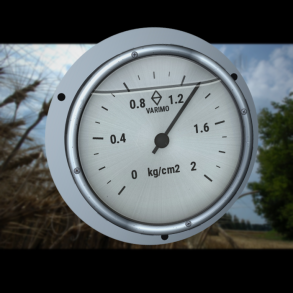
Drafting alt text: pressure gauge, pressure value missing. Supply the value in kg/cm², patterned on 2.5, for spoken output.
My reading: 1.3
